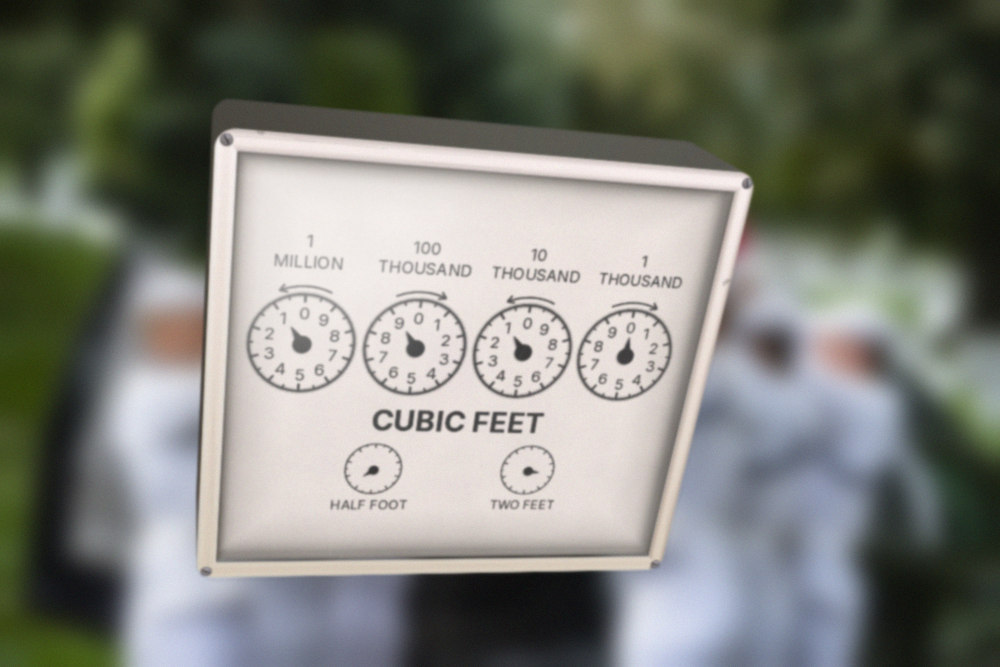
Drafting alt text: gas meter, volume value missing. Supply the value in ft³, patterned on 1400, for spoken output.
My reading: 91000
